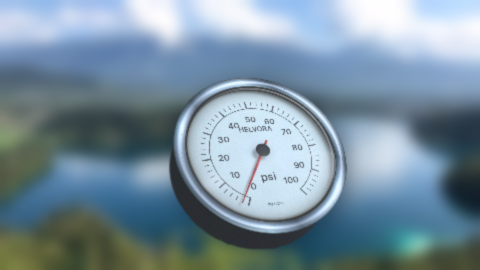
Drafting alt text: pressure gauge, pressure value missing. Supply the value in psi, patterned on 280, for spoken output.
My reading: 2
